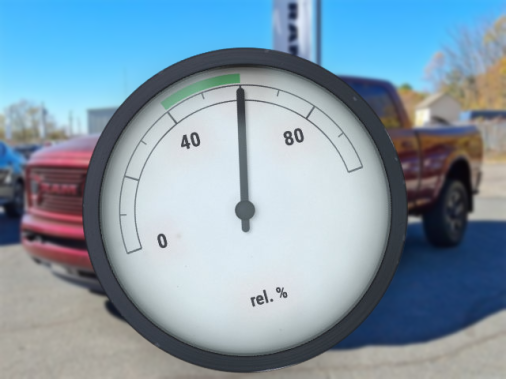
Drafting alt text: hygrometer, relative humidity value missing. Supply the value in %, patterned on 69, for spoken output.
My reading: 60
